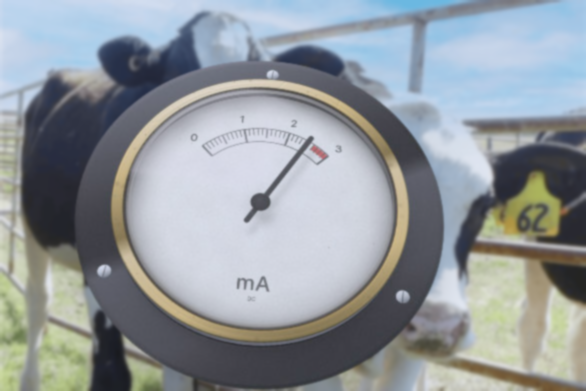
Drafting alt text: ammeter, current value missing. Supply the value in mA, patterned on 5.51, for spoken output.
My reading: 2.5
